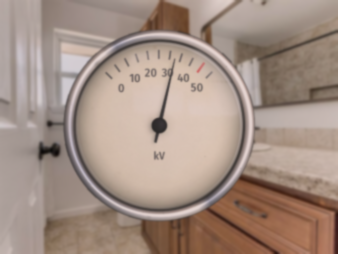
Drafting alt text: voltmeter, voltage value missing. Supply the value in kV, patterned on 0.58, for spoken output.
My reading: 32.5
